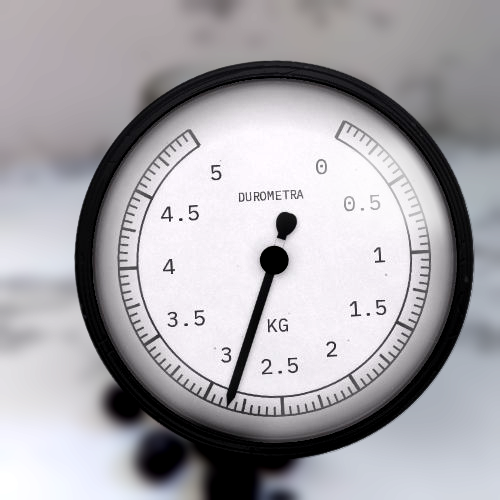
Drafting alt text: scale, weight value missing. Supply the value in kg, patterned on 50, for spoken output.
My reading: 2.85
